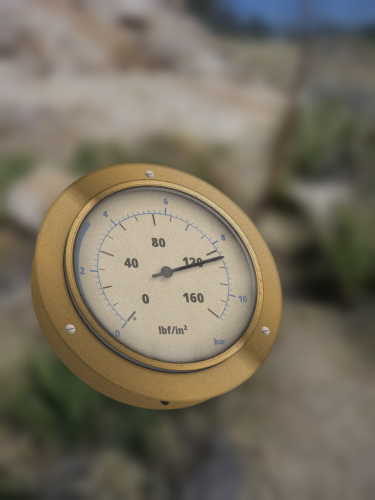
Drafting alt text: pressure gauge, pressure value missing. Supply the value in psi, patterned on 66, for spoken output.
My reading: 125
